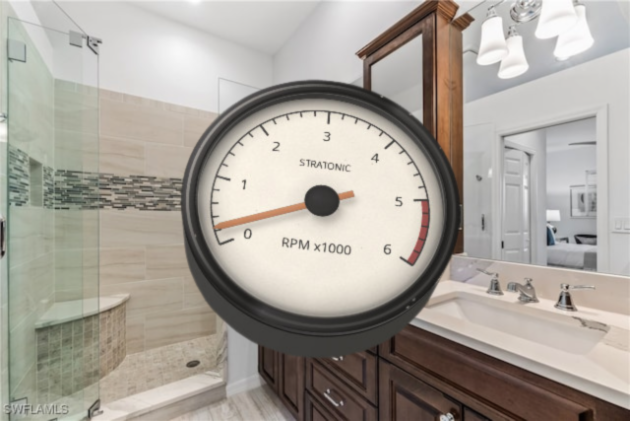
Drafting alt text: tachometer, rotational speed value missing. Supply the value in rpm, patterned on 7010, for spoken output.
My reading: 200
